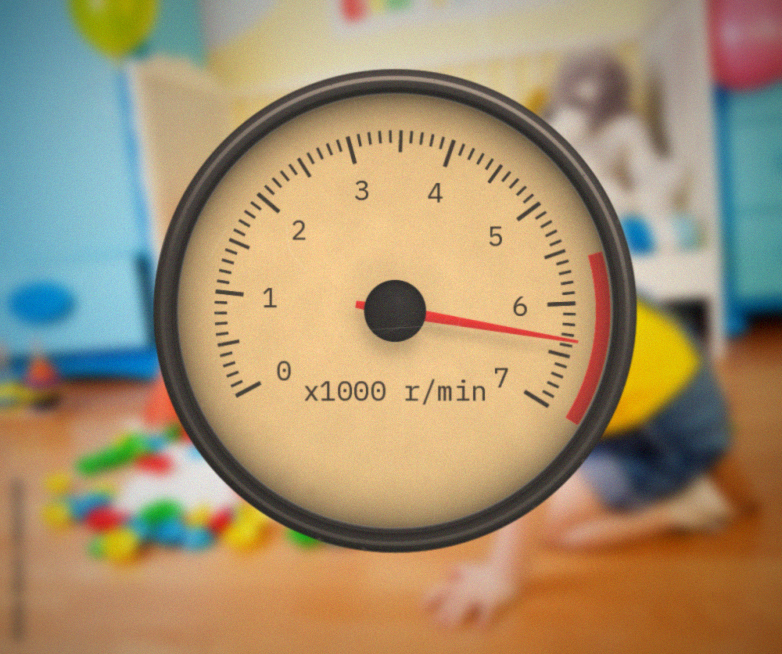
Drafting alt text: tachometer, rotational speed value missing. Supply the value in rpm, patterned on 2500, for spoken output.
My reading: 6350
